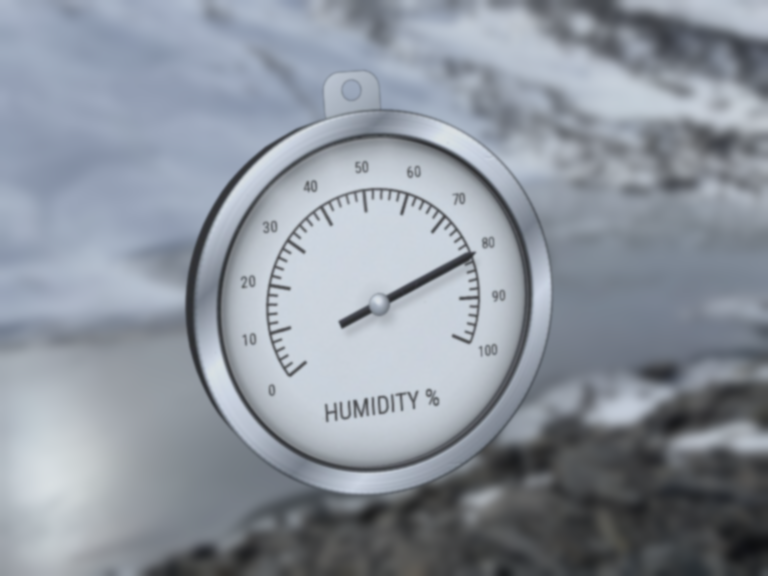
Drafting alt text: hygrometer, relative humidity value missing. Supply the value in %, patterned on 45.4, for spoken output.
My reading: 80
